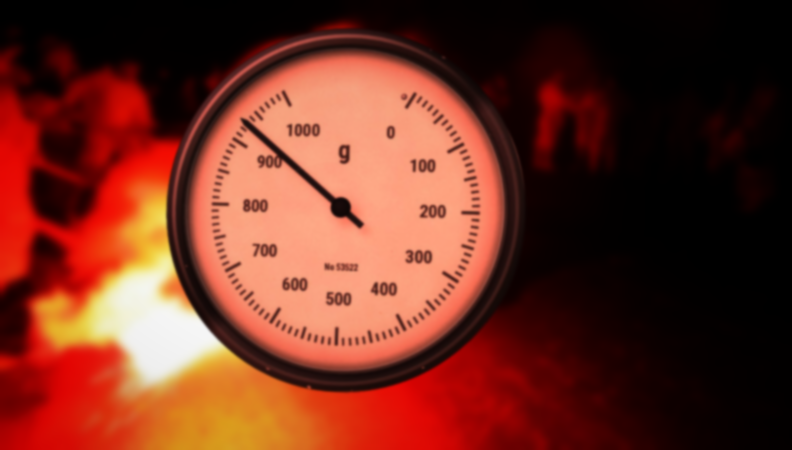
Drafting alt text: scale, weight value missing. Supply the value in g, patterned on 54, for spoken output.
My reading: 930
